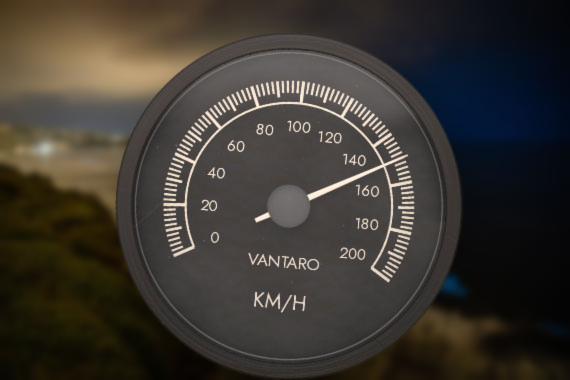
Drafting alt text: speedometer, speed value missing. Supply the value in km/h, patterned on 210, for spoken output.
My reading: 150
